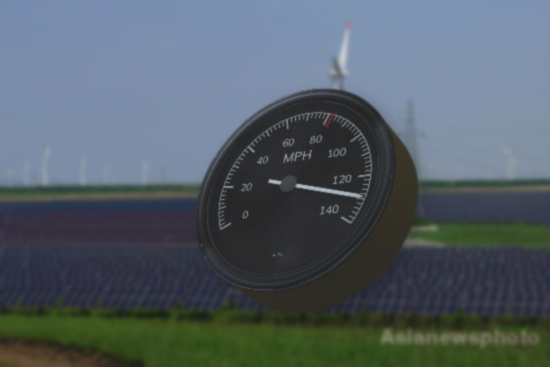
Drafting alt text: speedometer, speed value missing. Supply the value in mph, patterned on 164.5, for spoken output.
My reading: 130
